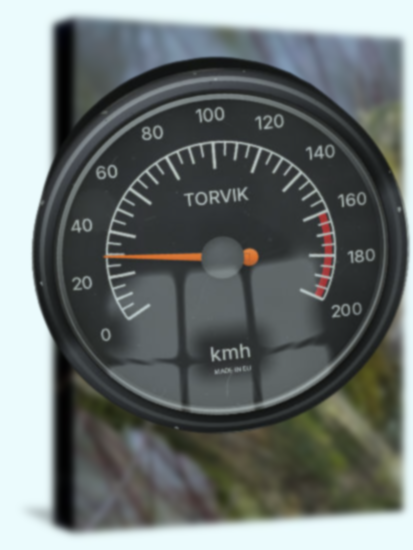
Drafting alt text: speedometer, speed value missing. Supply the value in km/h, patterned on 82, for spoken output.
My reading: 30
